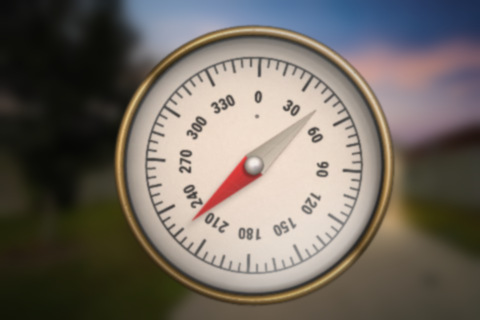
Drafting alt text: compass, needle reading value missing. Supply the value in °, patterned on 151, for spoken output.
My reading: 225
